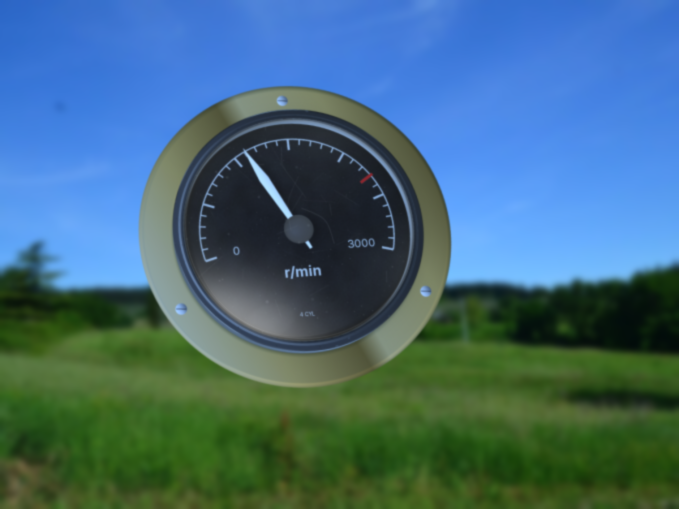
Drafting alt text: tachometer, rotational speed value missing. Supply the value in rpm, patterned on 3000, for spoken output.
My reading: 1100
